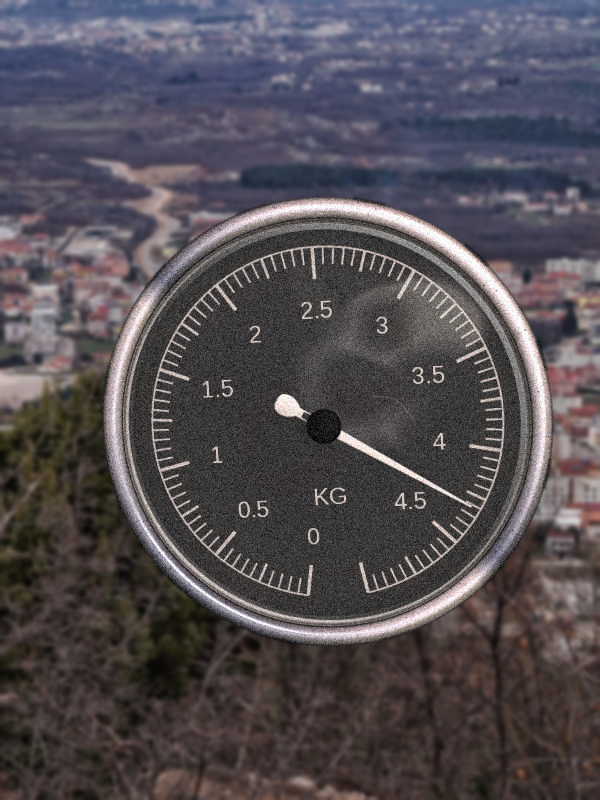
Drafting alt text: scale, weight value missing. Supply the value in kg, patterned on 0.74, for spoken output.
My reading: 4.3
